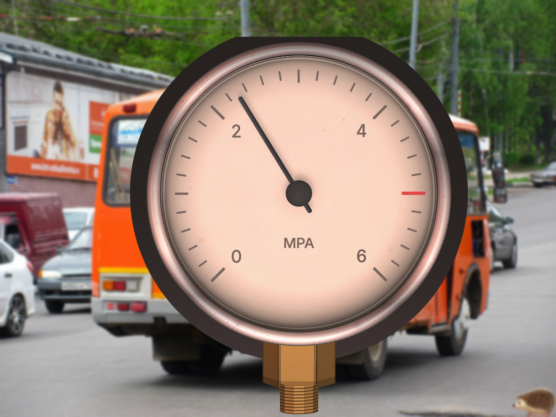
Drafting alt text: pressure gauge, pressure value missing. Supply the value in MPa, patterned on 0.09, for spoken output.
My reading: 2.3
